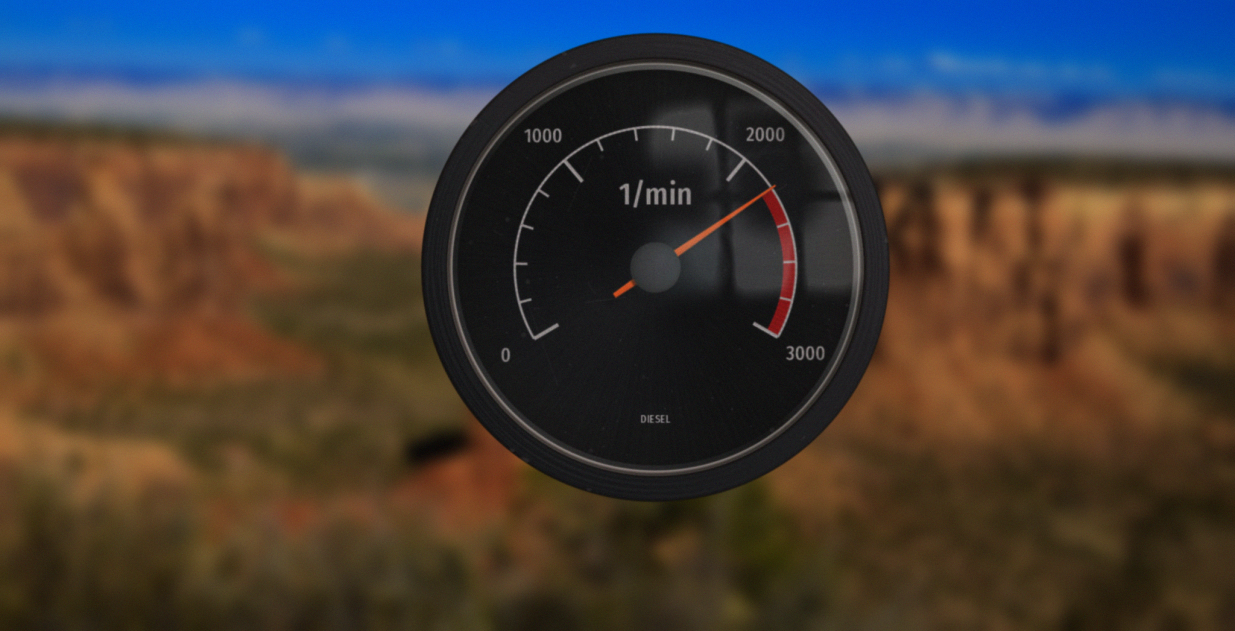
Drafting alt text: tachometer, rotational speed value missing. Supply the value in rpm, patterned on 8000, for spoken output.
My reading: 2200
